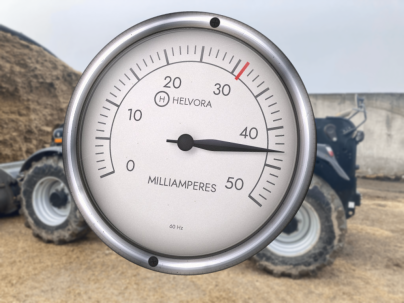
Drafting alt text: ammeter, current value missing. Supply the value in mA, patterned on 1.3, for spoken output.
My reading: 43
